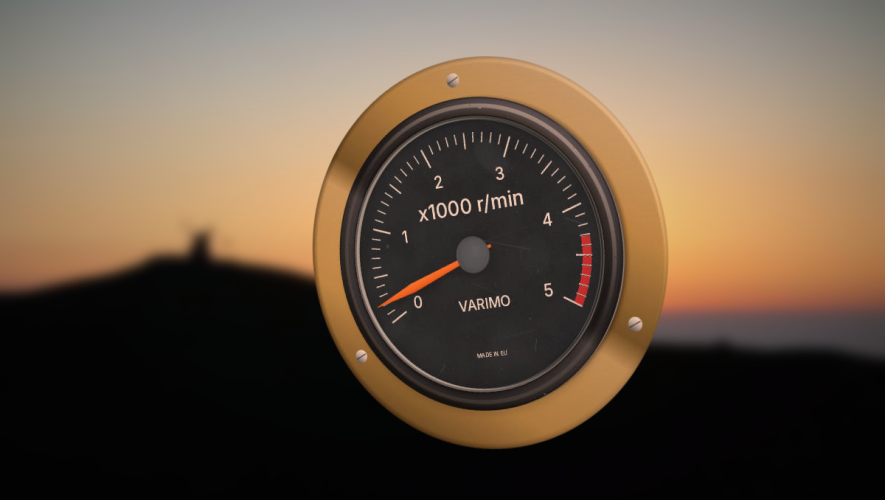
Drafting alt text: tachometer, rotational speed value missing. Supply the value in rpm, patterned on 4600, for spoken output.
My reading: 200
